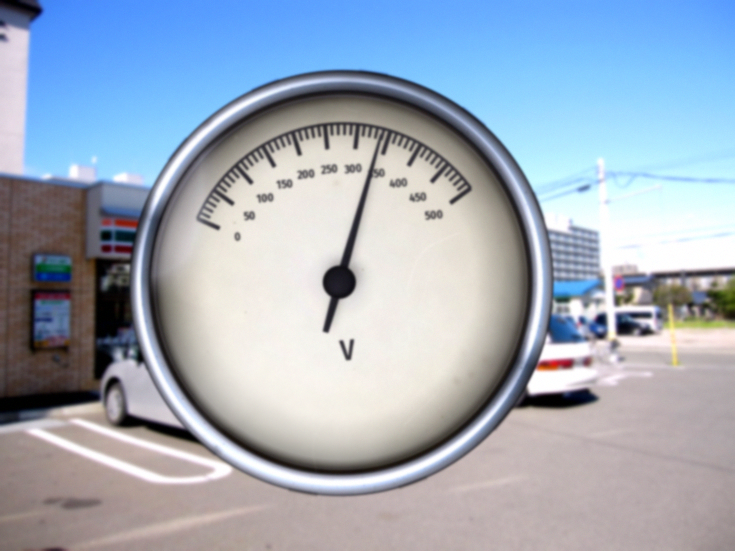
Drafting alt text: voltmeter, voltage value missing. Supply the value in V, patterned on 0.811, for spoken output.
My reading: 340
